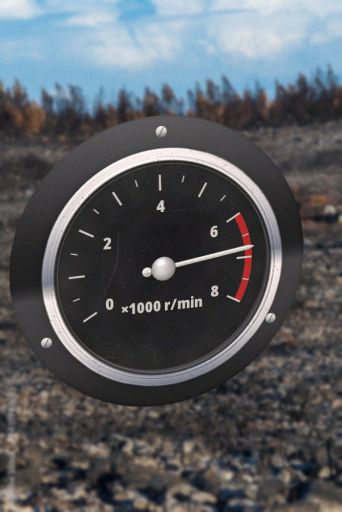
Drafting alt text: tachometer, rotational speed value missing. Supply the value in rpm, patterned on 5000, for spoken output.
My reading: 6750
